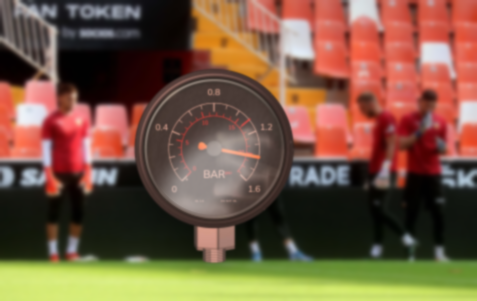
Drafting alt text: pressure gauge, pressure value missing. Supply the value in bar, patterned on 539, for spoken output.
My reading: 1.4
